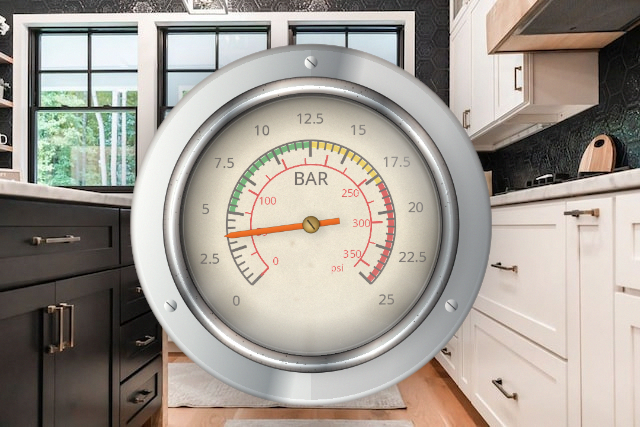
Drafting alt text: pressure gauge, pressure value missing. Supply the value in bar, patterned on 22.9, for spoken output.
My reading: 3.5
